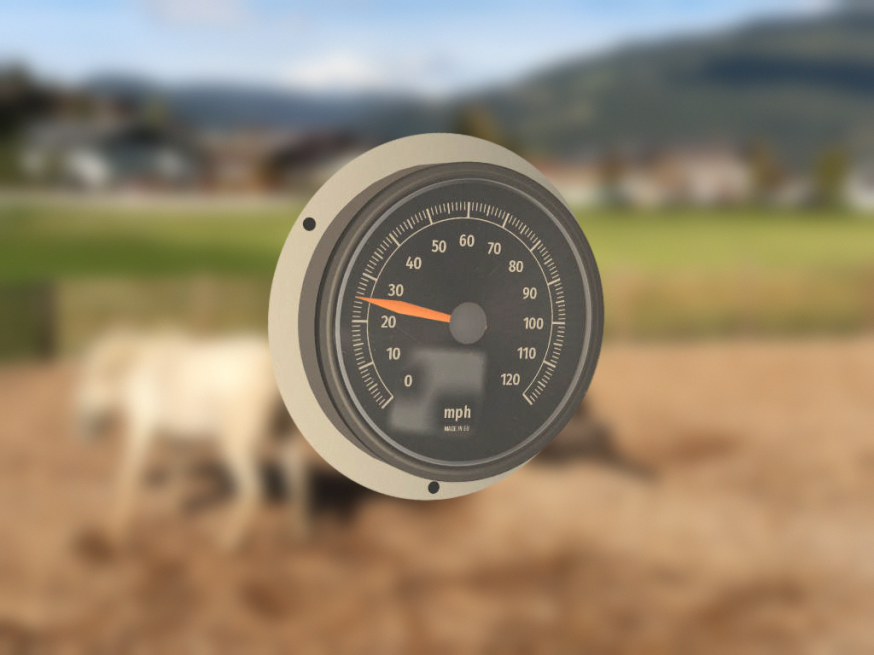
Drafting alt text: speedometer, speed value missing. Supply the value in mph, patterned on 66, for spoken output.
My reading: 25
